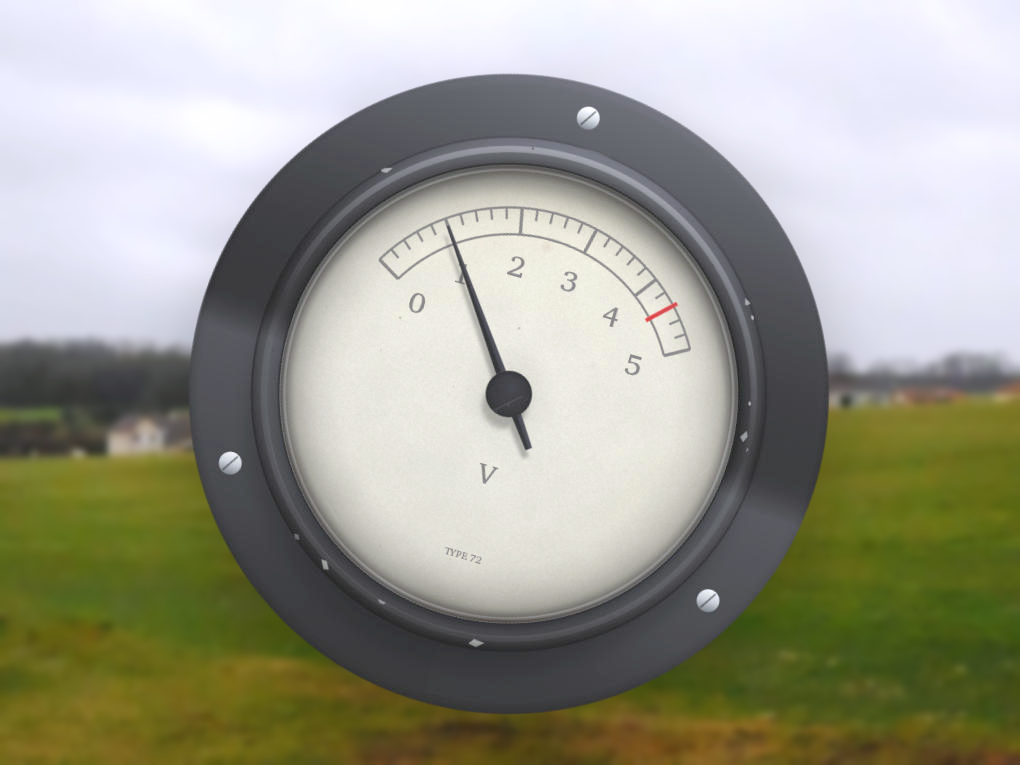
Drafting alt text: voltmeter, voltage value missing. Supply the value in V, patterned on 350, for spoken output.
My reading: 1
